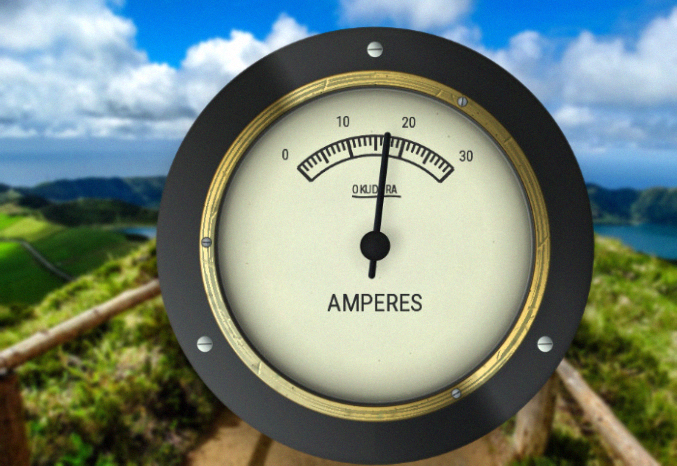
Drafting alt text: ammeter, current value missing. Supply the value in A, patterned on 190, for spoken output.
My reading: 17
